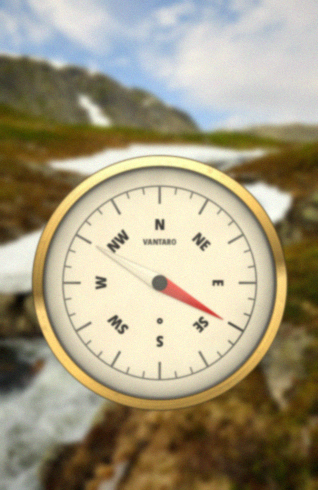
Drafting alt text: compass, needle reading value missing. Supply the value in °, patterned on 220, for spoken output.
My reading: 120
